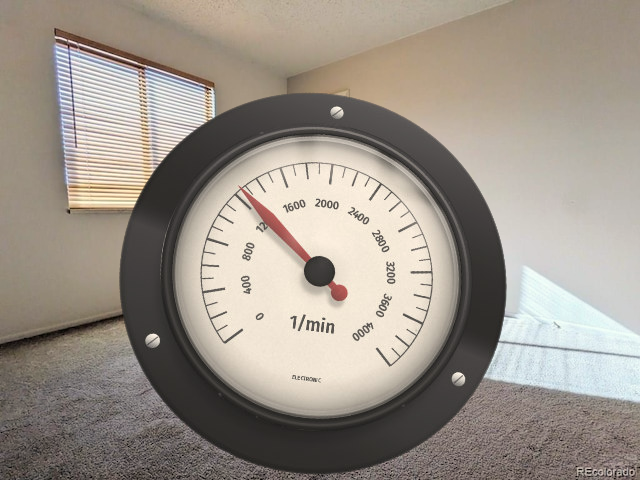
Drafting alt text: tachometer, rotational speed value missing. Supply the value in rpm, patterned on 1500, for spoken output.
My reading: 1250
